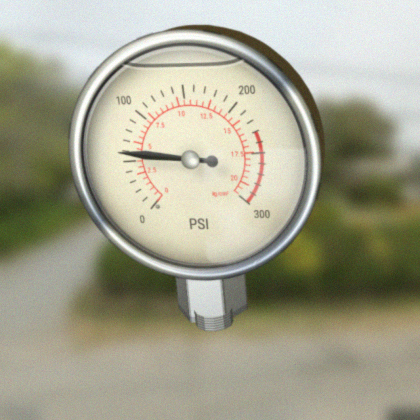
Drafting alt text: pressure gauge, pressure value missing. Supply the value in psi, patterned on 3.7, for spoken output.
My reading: 60
